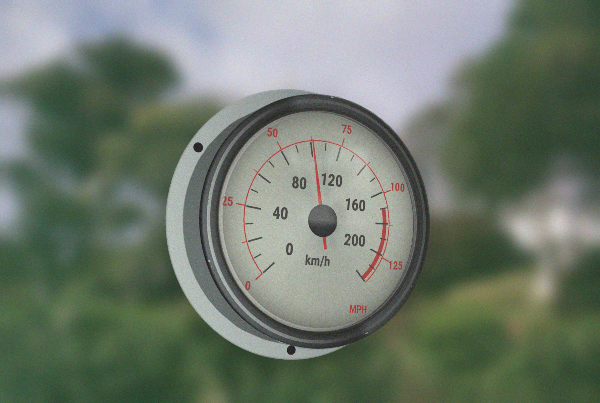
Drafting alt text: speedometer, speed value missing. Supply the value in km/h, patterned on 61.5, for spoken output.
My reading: 100
